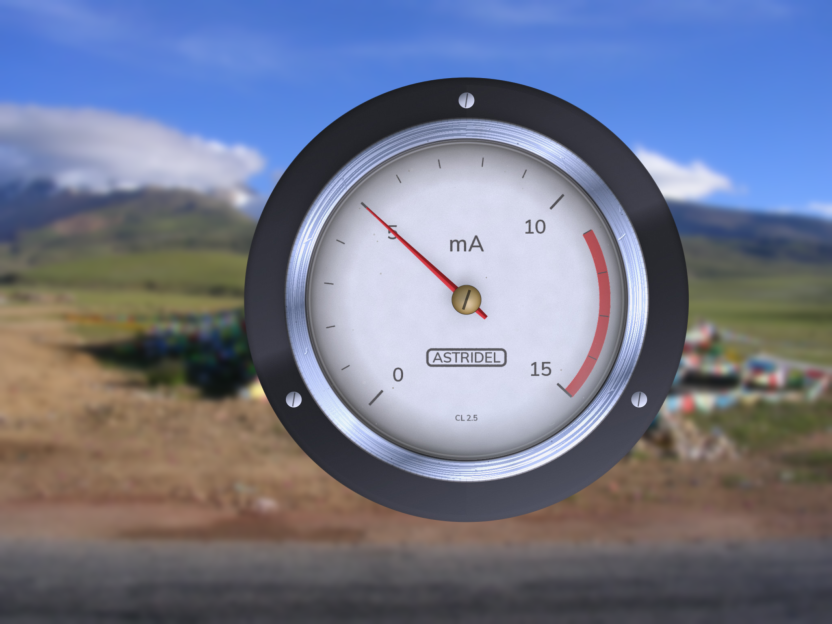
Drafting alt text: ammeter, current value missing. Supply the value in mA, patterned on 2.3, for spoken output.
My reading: 5
